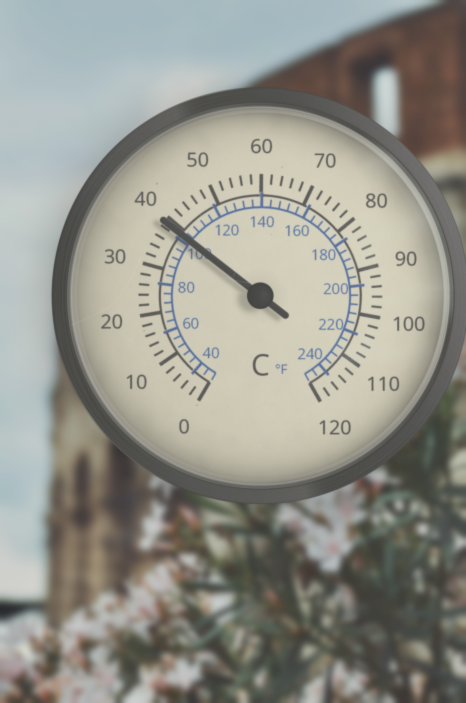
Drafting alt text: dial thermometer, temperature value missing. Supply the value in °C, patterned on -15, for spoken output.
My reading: 39
